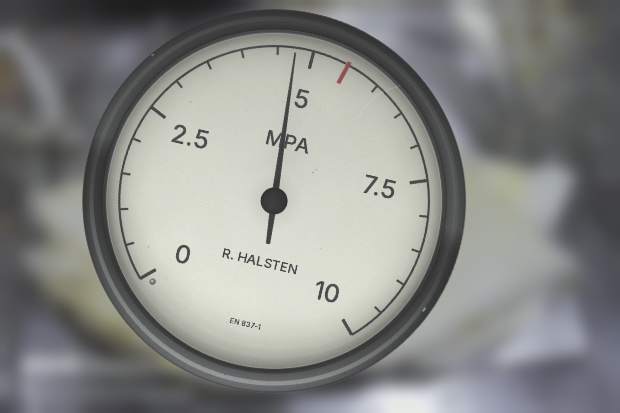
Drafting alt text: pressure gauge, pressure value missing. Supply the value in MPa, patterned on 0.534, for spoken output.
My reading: 4.75
